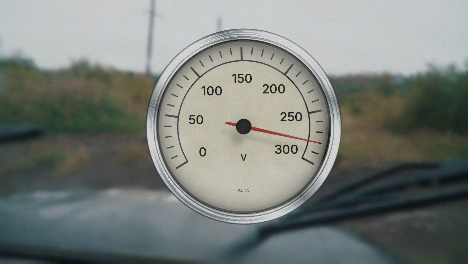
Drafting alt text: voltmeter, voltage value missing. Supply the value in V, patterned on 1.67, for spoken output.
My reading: 280
